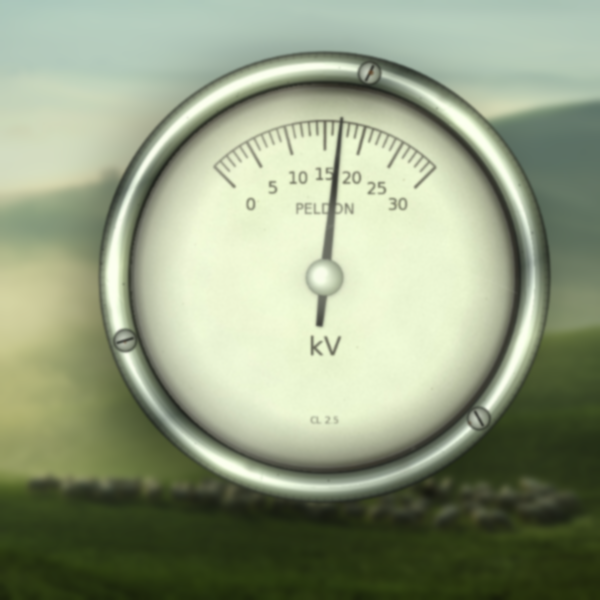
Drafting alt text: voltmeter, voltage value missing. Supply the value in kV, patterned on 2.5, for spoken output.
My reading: 17
